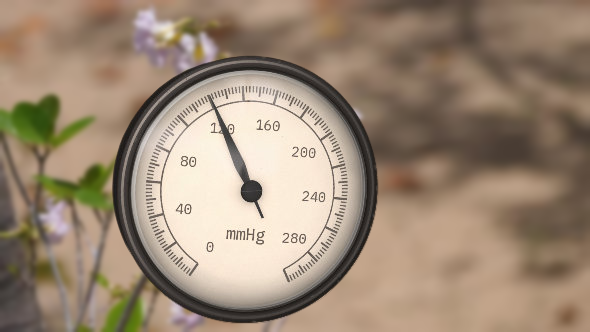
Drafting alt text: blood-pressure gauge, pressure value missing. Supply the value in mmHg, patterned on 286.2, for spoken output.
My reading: 120
